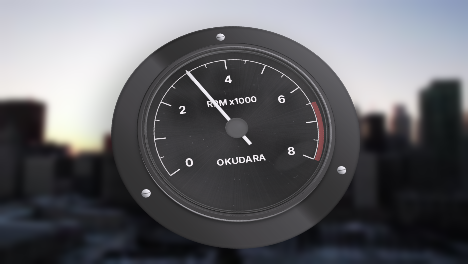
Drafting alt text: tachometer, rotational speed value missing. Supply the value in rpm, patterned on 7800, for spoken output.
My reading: 3000
